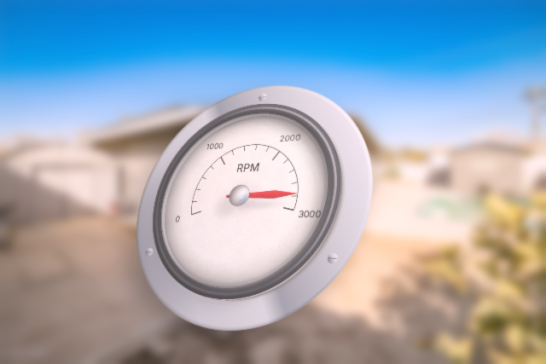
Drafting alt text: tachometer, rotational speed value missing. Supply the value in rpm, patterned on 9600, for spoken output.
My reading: 2800
